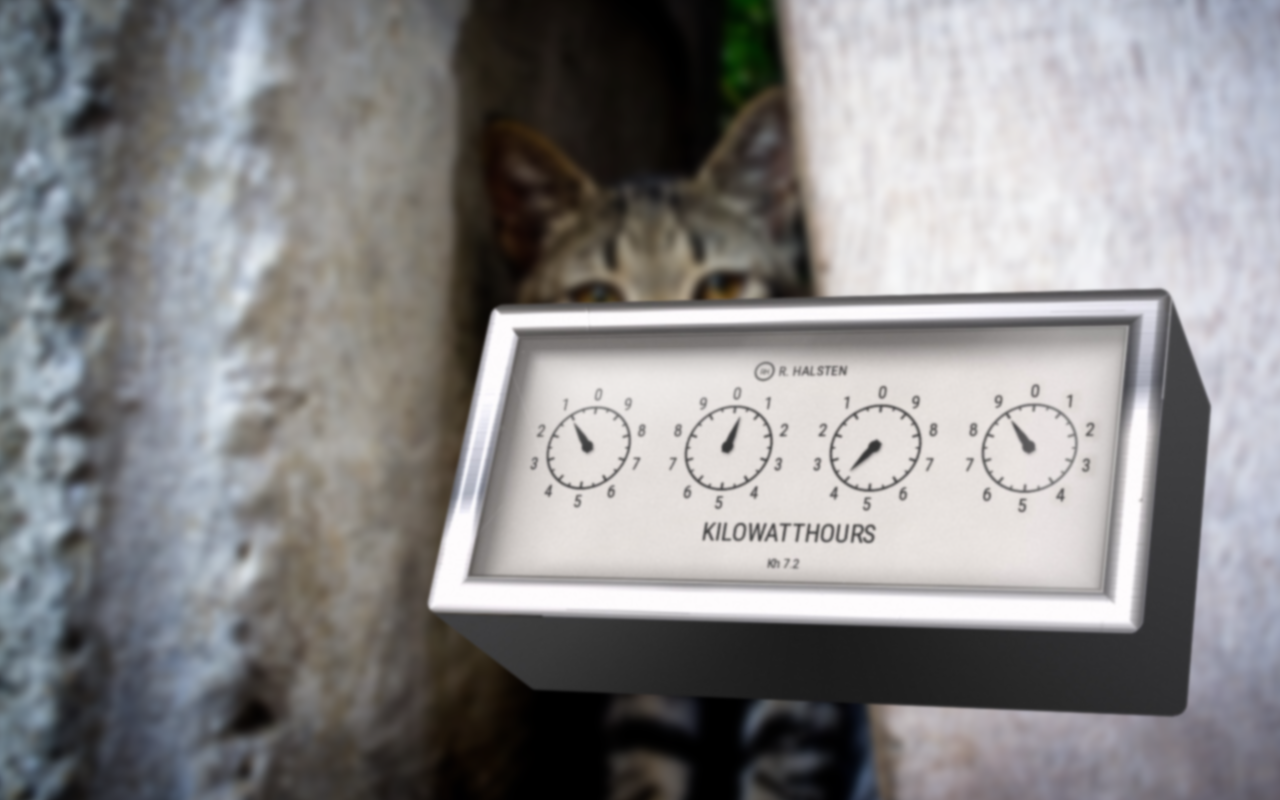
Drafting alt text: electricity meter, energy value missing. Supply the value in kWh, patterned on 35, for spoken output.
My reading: 1039
